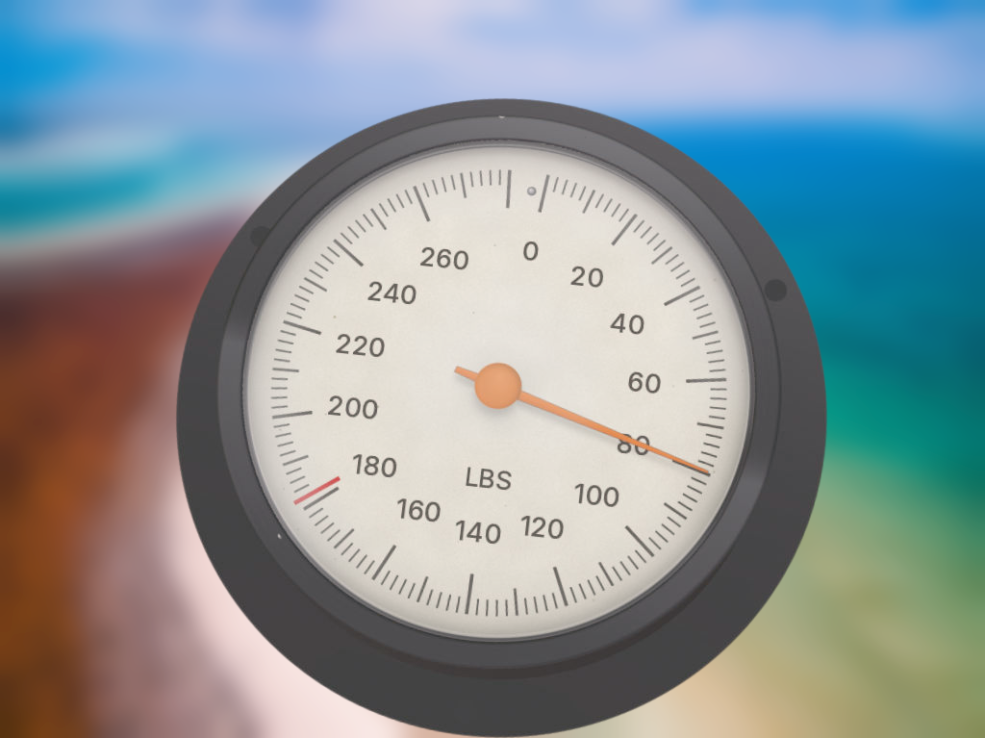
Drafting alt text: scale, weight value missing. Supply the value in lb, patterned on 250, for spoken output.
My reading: 80
